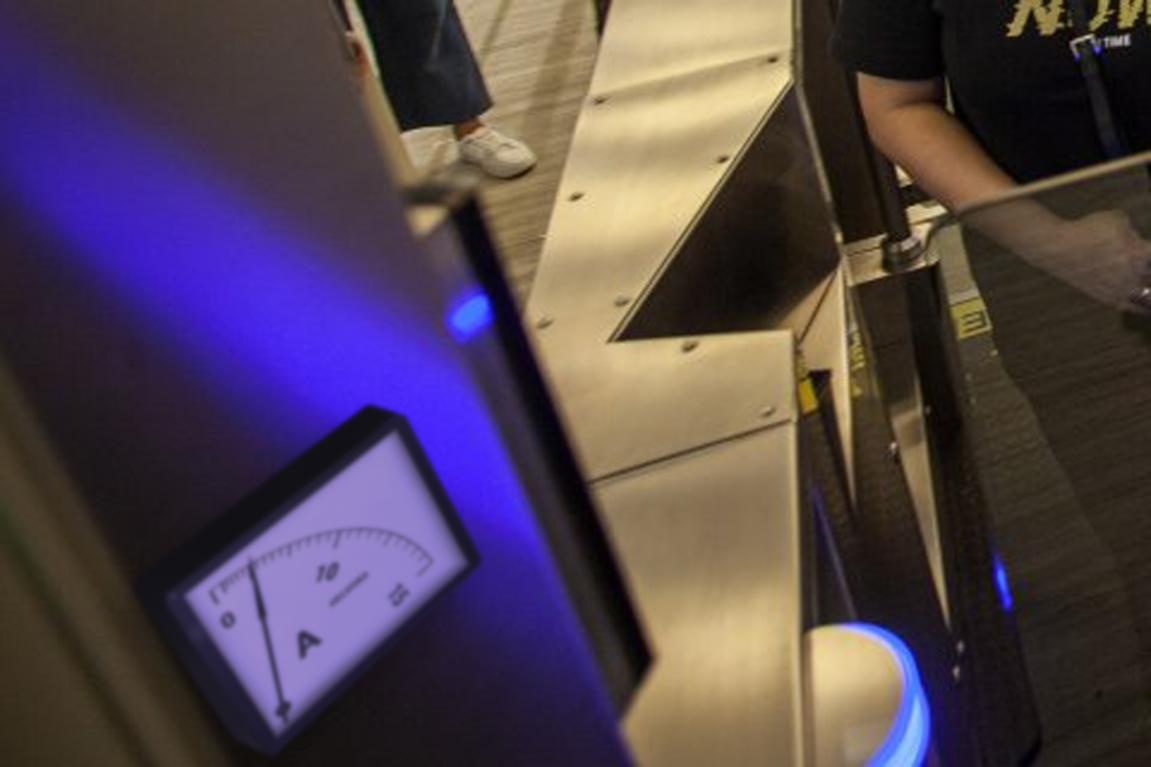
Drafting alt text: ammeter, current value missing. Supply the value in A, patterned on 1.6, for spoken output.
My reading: 5
